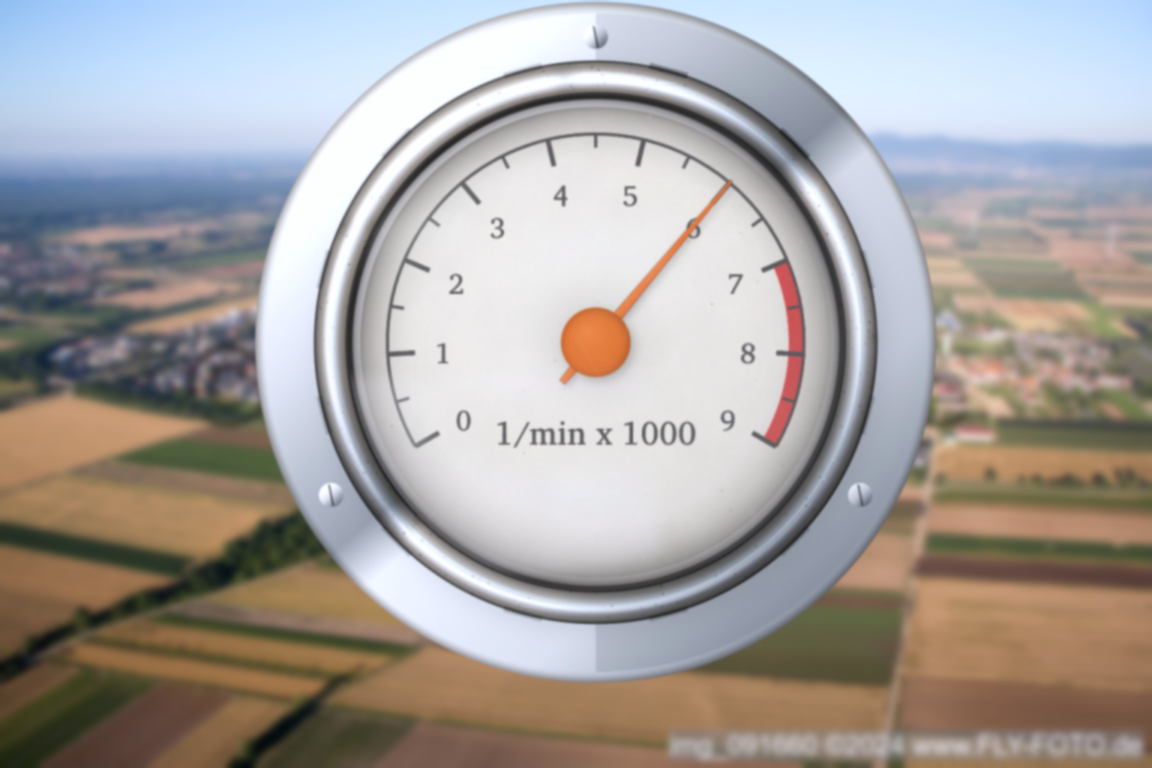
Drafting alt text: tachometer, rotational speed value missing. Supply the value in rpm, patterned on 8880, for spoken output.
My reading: 6000
